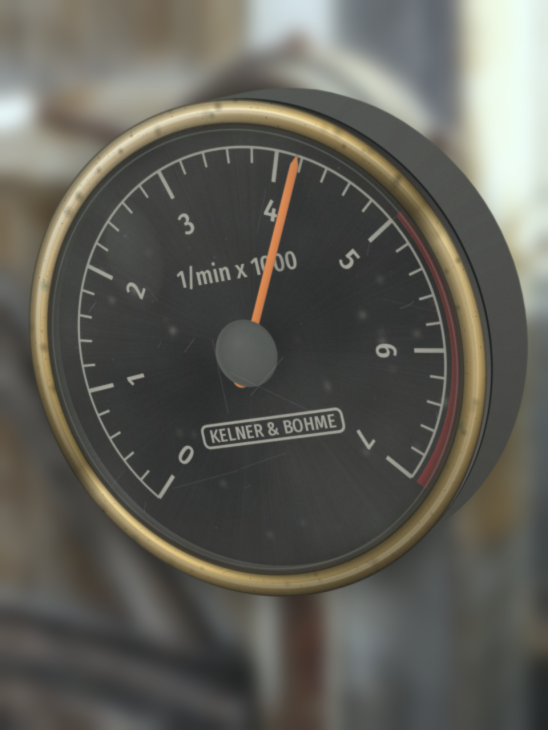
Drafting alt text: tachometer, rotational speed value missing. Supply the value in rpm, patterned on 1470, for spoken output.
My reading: 4200
